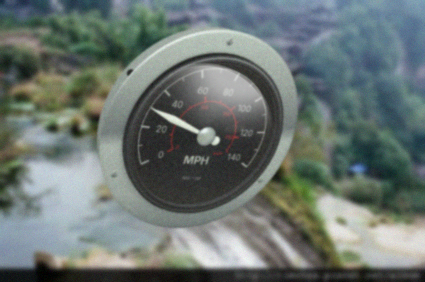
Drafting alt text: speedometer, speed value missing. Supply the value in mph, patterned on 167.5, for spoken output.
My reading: 30
